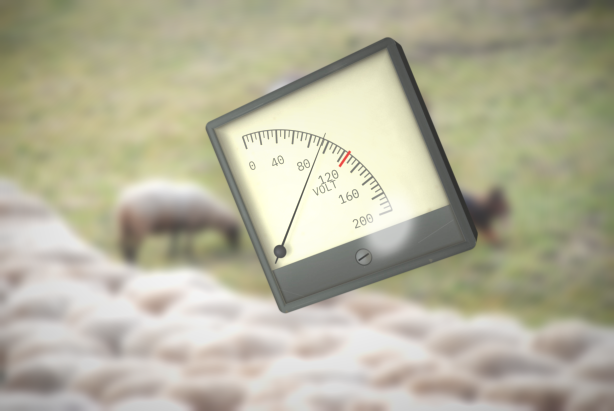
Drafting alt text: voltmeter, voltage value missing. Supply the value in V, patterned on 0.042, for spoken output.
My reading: 95
